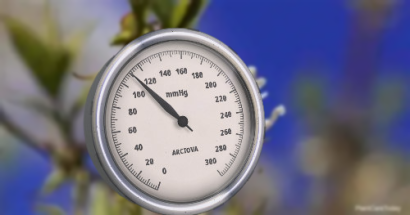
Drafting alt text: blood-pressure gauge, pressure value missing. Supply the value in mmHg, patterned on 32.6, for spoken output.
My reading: 110
